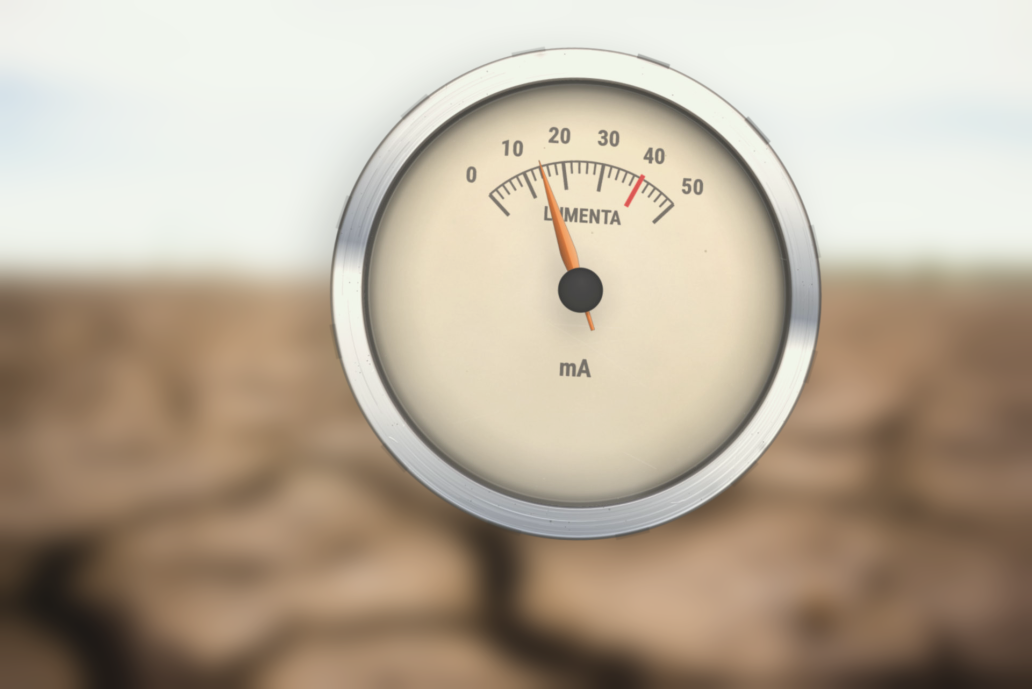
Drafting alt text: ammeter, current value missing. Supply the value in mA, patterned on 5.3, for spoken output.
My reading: 14
